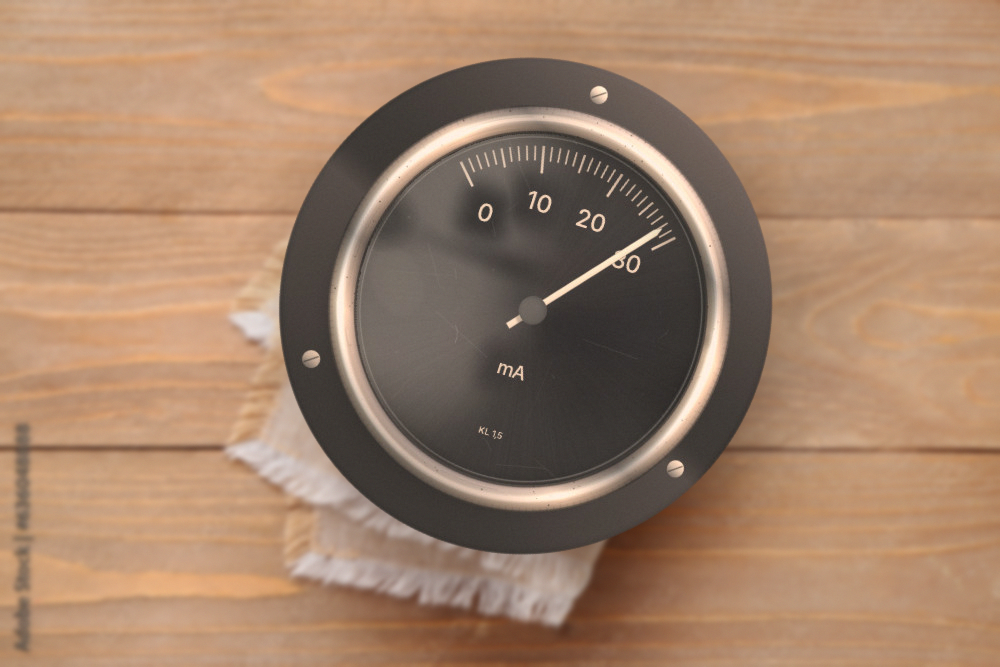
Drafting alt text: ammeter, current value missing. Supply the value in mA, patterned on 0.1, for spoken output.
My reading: 28
